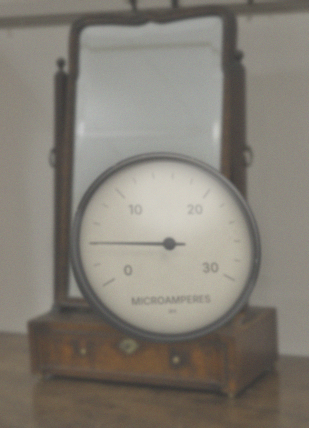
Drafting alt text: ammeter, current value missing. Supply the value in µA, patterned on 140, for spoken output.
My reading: 4
